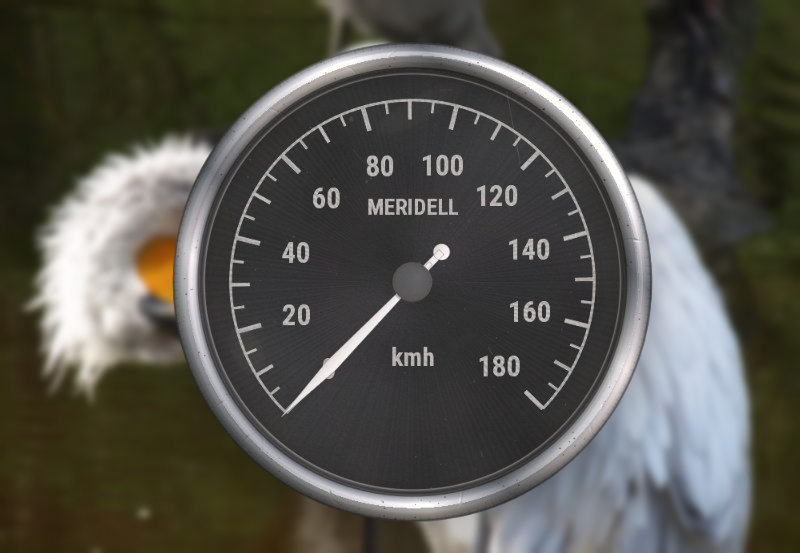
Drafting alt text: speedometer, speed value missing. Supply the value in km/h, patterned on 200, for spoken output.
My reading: 0
